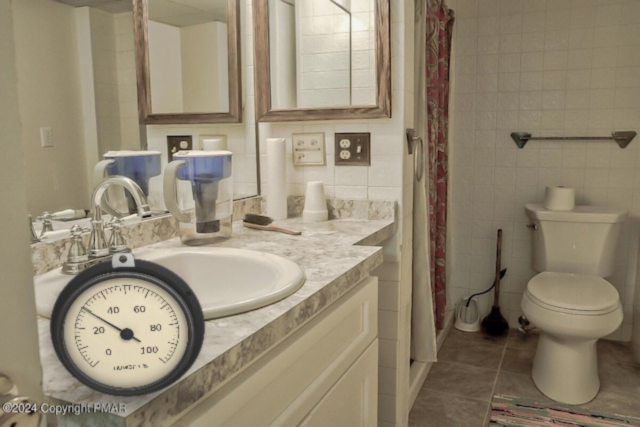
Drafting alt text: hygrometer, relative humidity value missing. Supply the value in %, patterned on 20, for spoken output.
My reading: 30
